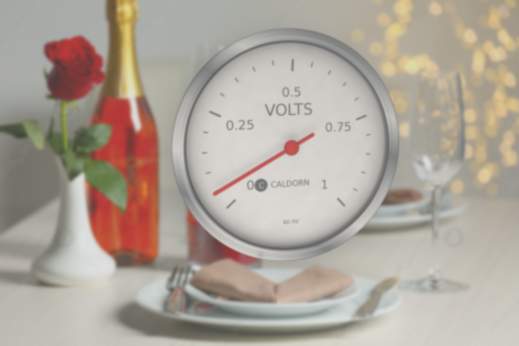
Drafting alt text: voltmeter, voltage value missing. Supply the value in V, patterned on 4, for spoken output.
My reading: 0.05
